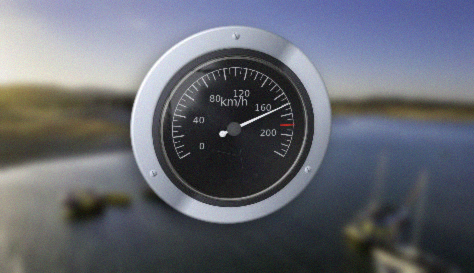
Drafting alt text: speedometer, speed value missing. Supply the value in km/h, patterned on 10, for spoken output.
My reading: 170
